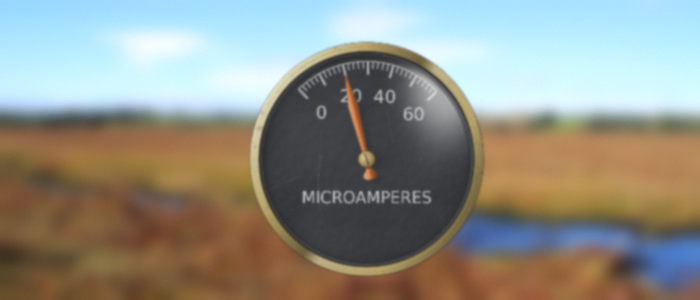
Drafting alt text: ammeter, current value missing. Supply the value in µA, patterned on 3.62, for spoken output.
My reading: 20
